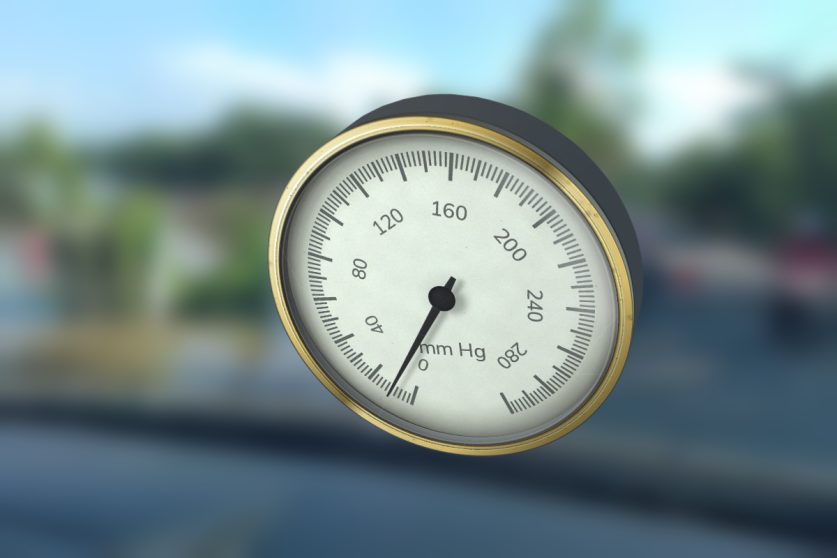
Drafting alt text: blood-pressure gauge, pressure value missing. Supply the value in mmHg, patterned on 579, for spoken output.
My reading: 10
